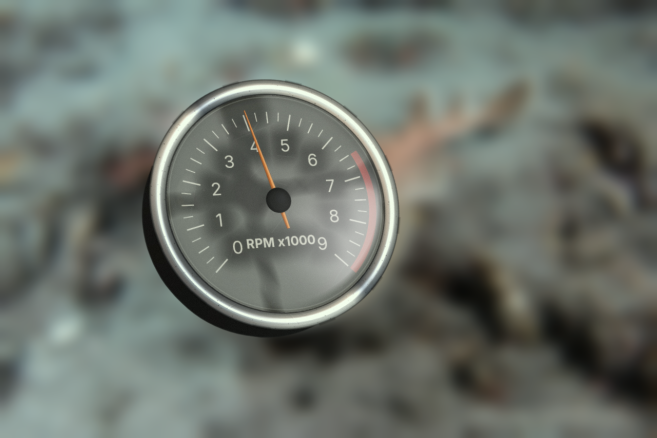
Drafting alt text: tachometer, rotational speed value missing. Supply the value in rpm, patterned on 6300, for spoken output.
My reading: 4000
